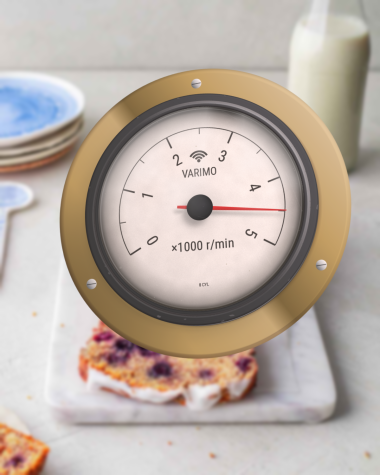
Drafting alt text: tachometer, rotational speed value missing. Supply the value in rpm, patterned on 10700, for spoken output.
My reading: 4500
